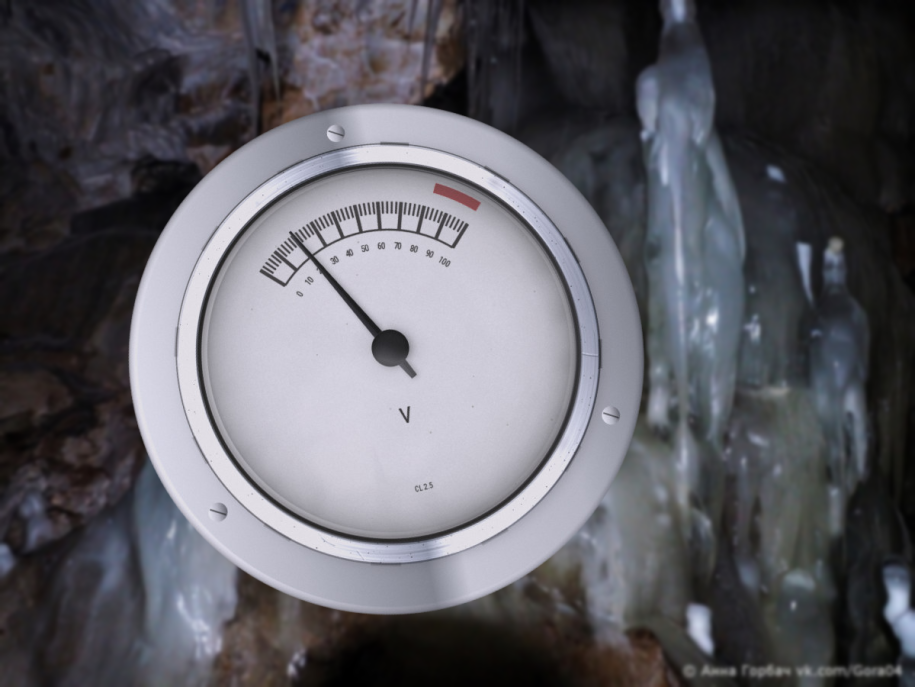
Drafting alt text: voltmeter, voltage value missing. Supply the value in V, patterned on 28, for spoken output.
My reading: 20
